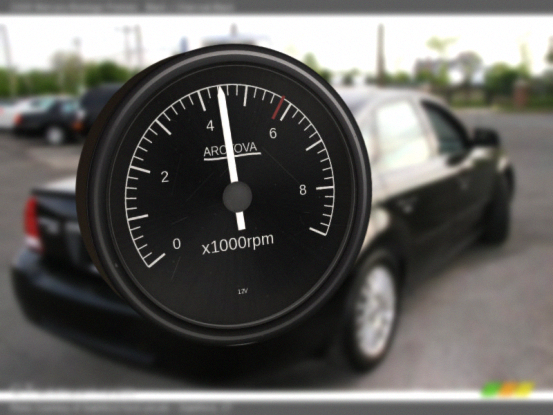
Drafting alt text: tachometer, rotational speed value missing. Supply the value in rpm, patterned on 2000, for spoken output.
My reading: 4400
